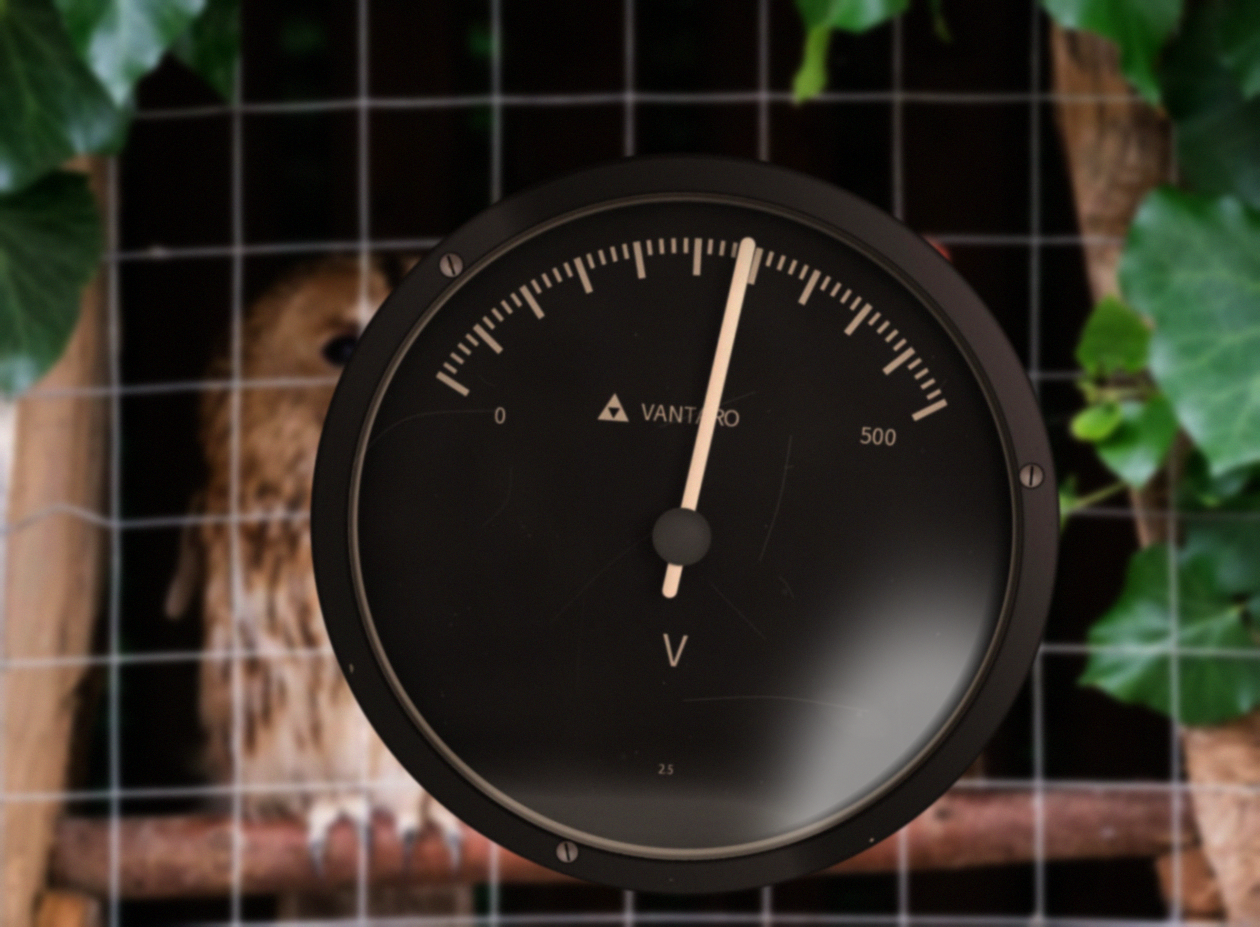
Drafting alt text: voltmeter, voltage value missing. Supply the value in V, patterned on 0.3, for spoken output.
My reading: 290
